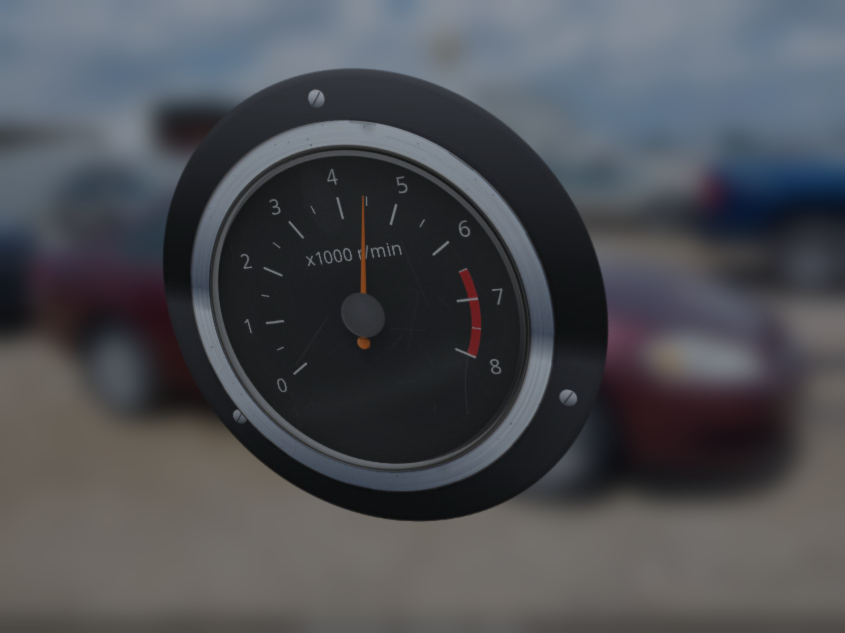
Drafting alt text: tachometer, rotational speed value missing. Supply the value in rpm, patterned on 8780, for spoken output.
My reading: 4500
